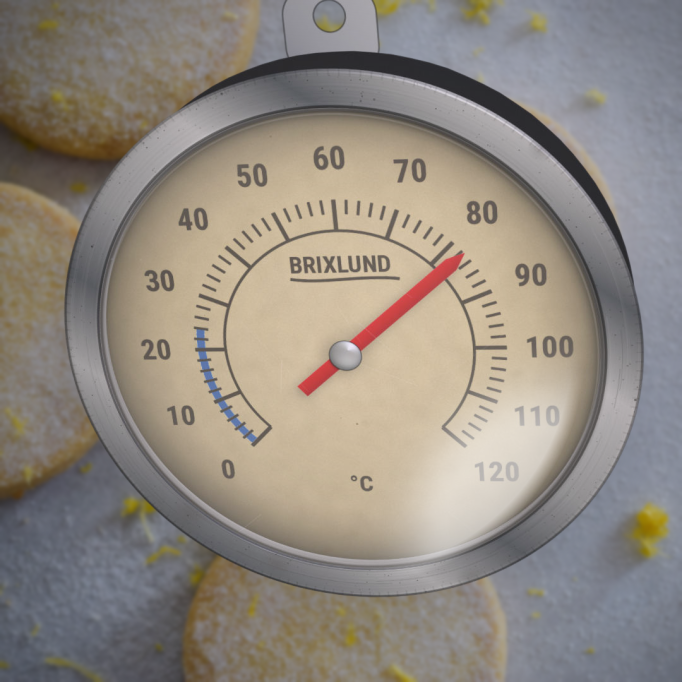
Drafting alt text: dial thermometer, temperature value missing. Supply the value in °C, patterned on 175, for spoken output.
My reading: 82
